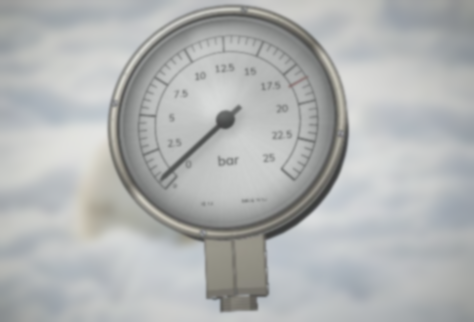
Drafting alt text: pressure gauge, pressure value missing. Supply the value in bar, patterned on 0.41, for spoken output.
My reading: 0.5
